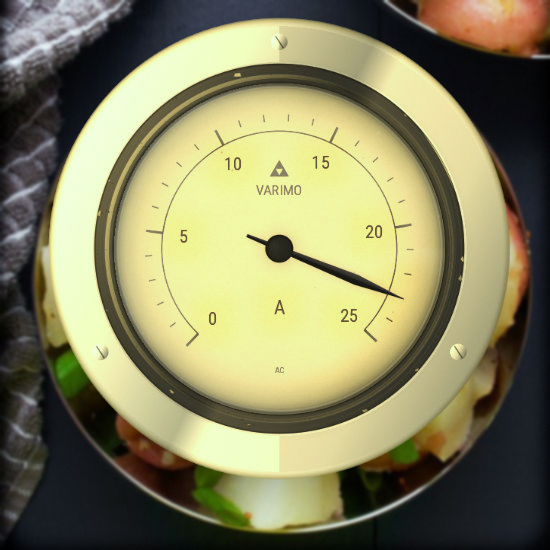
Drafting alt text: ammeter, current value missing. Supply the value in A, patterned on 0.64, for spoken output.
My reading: 23
